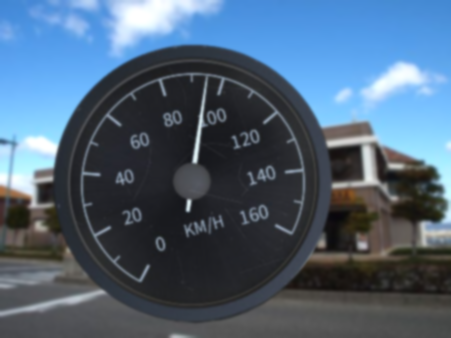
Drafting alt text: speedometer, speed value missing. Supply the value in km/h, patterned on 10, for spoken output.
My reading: 95
